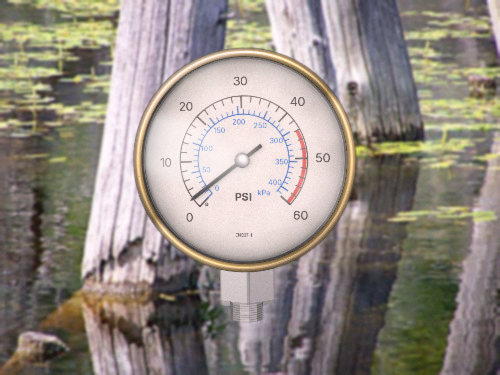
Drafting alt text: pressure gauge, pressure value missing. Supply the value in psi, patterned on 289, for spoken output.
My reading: 2
